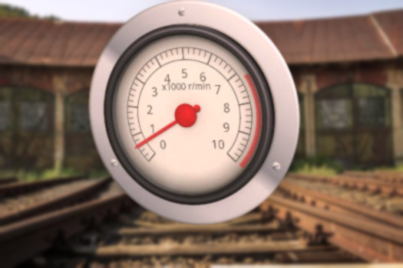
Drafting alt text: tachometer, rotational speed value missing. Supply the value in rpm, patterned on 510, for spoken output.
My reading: 600
